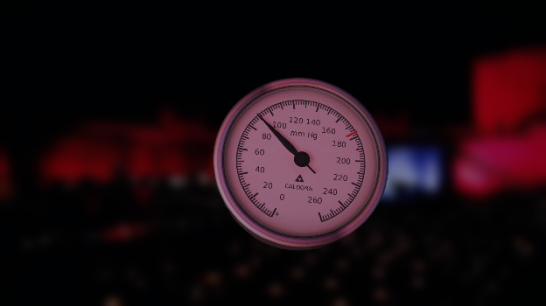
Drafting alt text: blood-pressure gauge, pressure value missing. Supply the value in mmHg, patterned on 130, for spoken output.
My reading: 90
